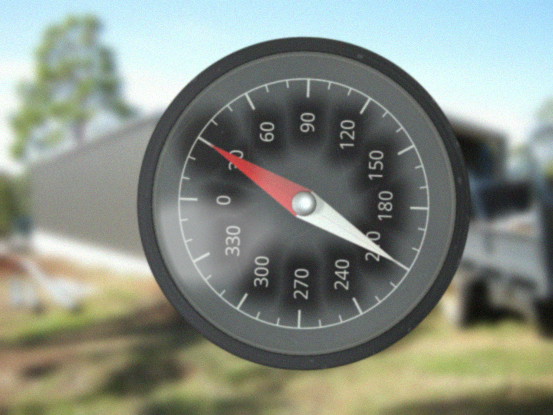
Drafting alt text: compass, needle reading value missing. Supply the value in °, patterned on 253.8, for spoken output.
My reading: 30
